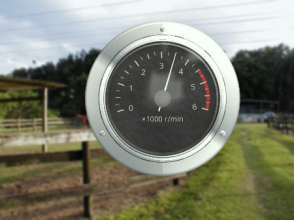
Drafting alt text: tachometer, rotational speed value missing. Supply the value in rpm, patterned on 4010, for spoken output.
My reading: 3500
